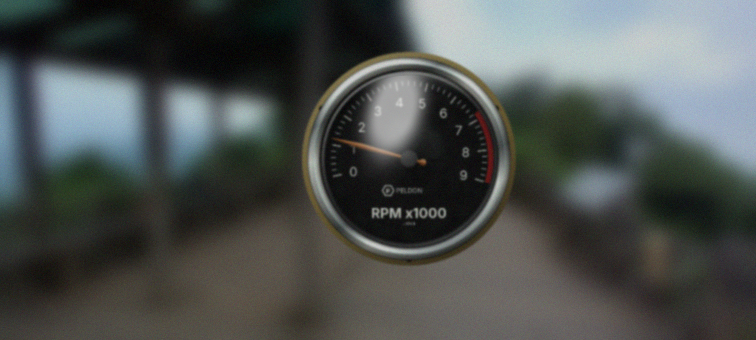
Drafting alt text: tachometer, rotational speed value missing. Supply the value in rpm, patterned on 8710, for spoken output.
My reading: 1200
